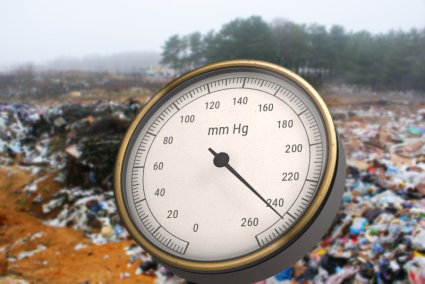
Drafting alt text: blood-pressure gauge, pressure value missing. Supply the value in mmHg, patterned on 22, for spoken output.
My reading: 244
